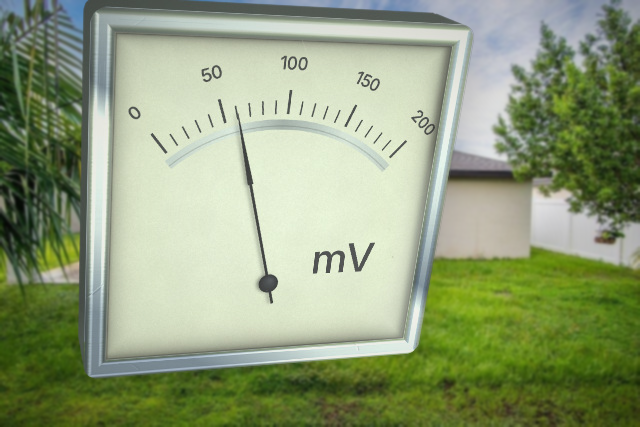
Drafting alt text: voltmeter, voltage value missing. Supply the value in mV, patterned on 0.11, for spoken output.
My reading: 60
